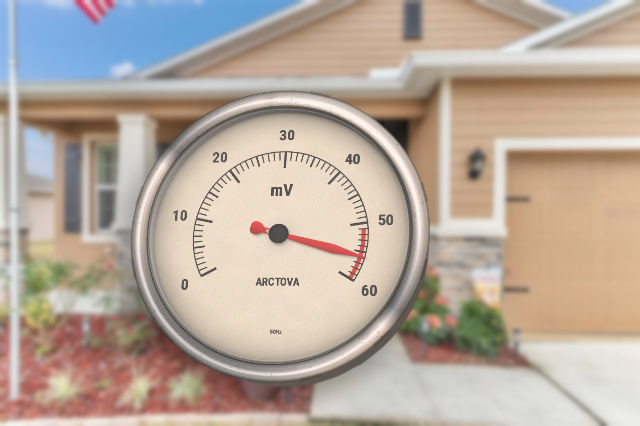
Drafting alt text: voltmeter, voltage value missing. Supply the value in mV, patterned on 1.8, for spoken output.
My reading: 56
